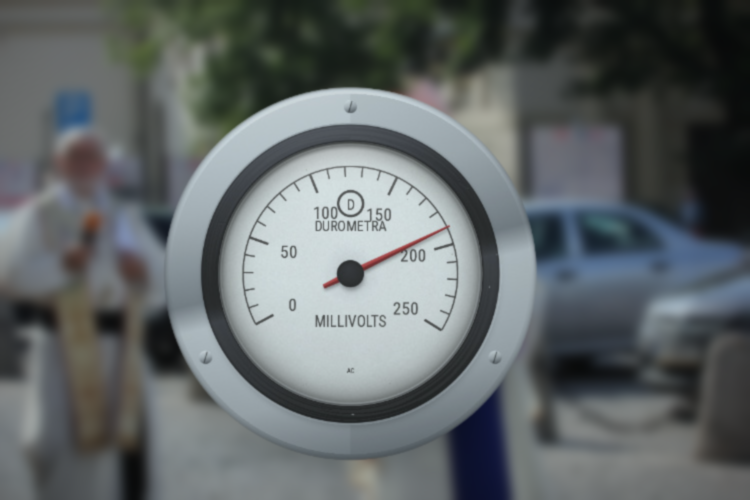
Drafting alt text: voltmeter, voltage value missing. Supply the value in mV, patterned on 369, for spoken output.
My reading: 190
